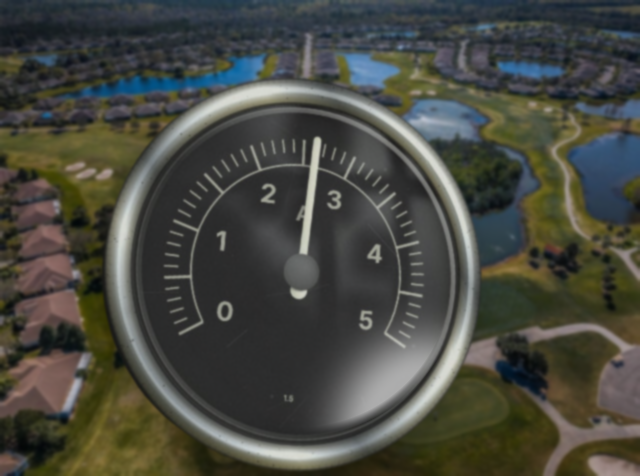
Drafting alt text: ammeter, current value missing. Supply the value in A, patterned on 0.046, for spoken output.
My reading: 2.6
